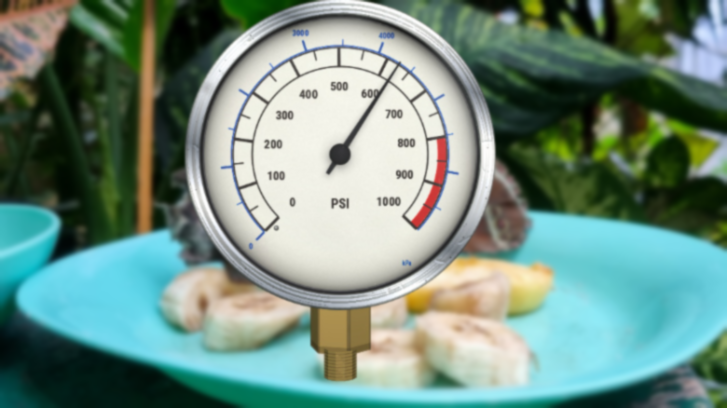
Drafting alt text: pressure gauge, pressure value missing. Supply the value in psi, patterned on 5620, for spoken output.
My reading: 625
